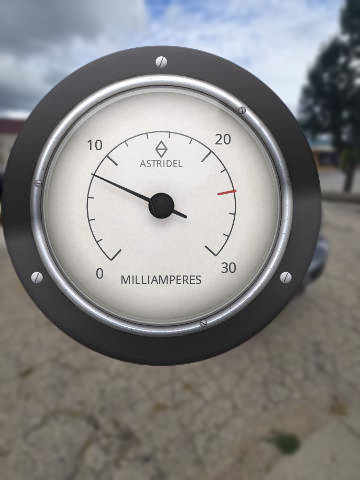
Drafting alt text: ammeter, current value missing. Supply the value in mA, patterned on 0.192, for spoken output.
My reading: 8
